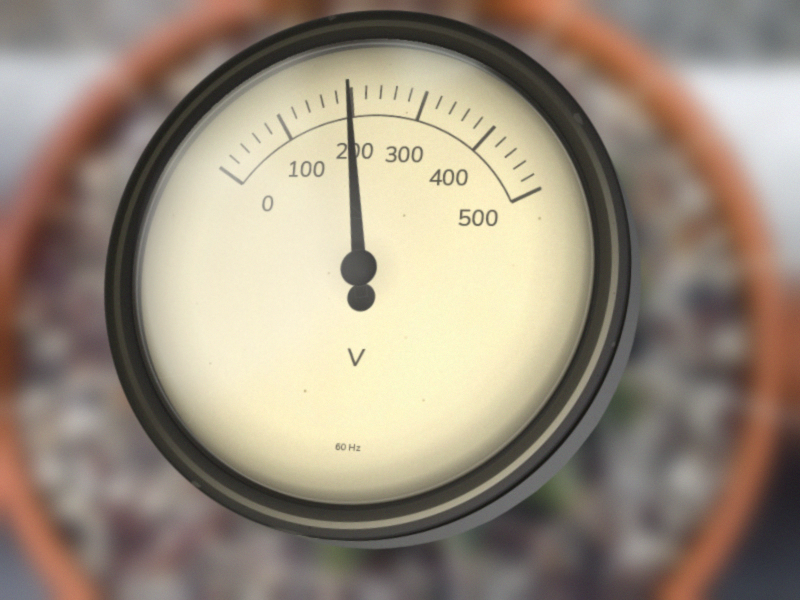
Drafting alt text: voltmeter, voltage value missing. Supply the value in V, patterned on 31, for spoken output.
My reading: 200
